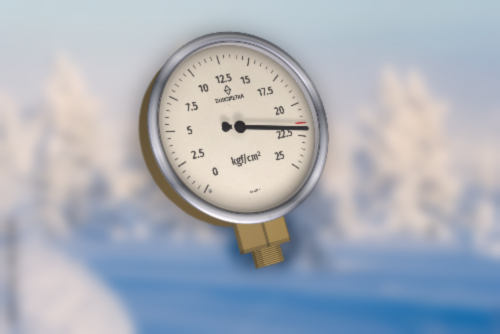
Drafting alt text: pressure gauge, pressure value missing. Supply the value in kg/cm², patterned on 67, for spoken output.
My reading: 22
